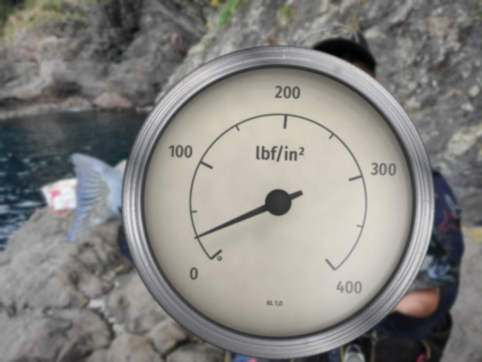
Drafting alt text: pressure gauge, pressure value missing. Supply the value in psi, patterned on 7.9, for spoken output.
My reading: 25
